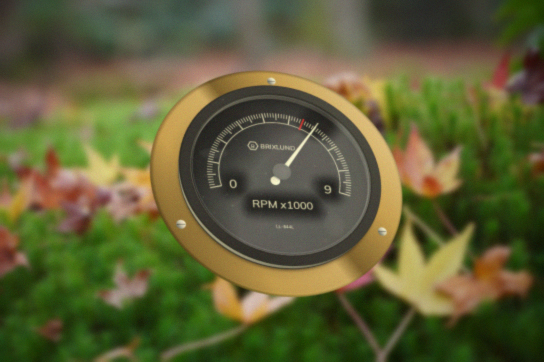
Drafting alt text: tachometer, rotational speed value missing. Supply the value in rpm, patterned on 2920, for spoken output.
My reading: 6000
